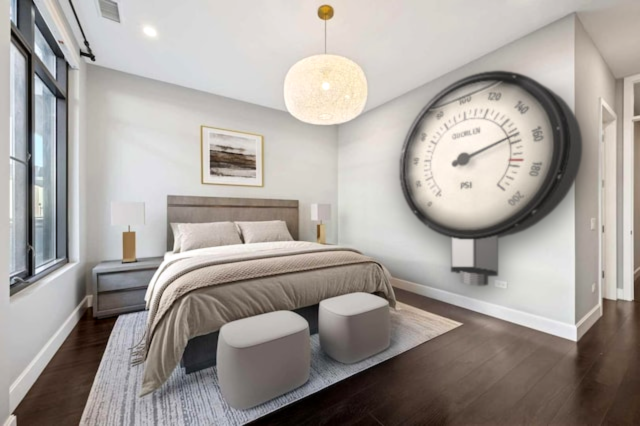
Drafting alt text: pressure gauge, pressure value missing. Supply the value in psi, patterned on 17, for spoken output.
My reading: 155
